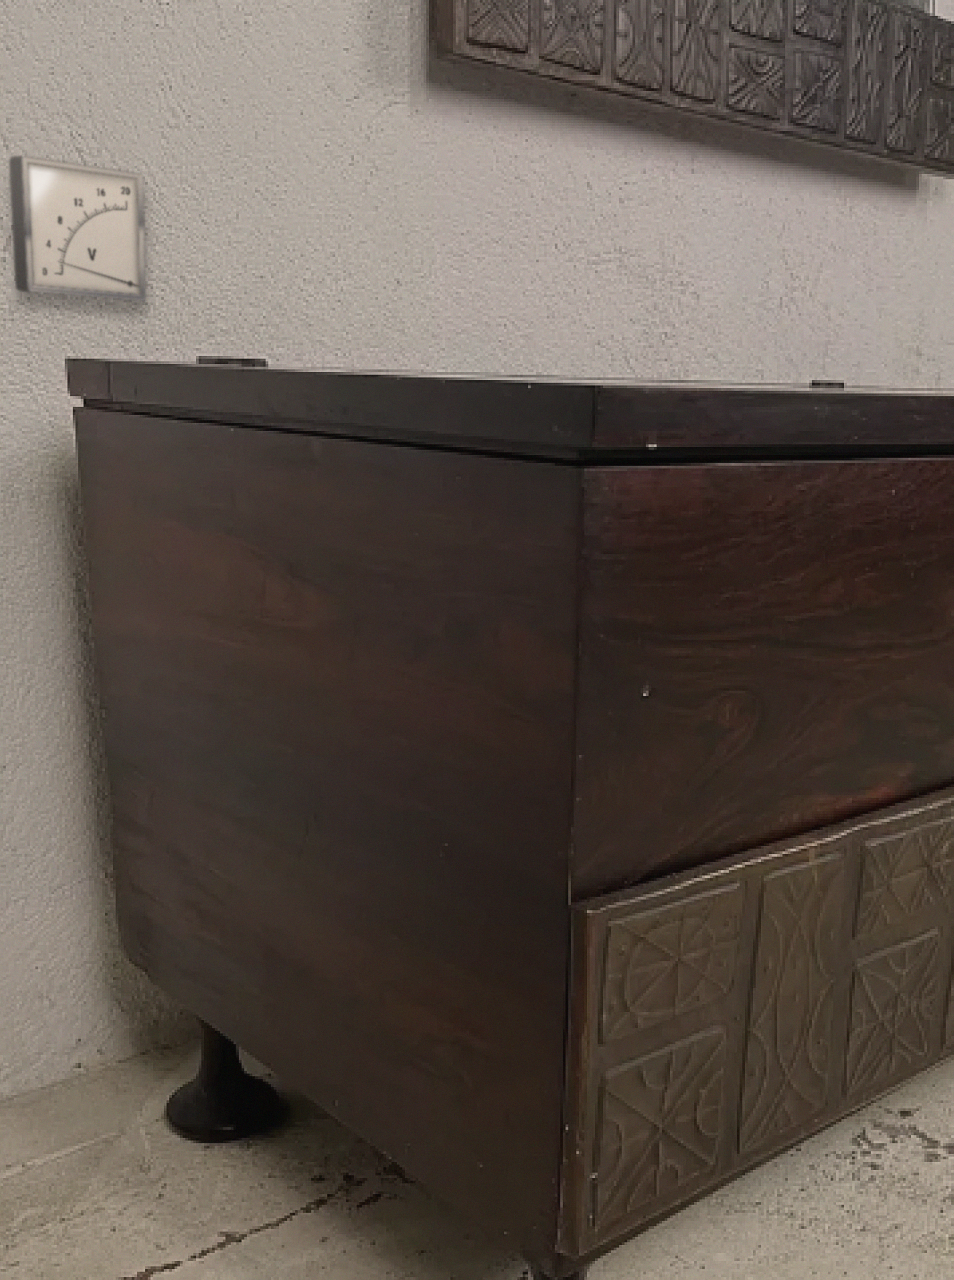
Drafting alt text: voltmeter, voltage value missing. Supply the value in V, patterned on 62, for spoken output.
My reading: 2
